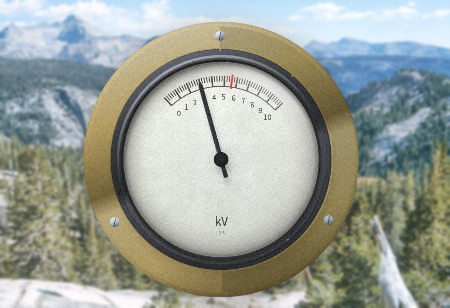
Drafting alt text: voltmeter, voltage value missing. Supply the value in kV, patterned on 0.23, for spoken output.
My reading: 3
